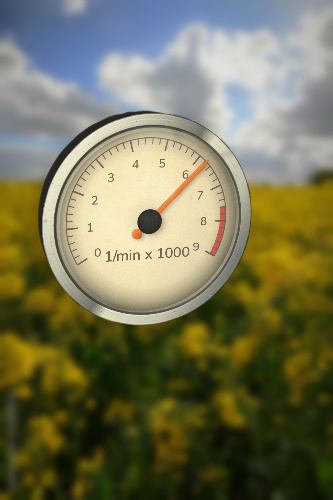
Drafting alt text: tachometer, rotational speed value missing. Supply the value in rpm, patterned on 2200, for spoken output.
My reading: 6200
